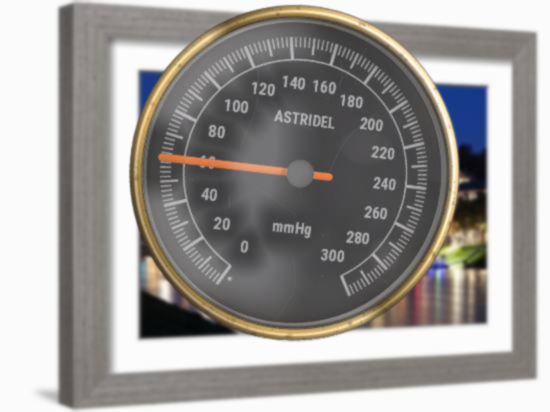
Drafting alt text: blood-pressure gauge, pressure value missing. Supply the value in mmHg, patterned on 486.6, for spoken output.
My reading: 60
